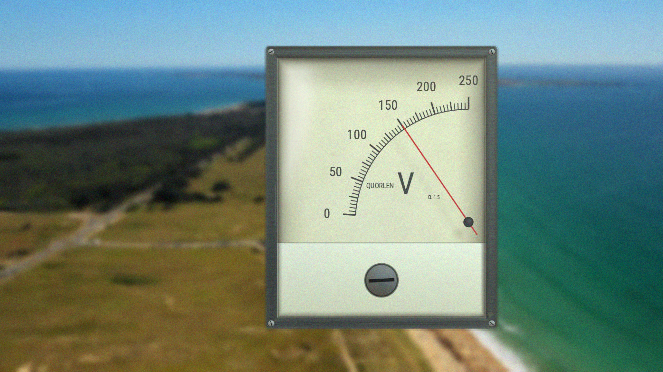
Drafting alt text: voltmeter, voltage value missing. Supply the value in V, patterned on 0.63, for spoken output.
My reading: 150
